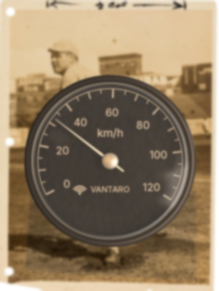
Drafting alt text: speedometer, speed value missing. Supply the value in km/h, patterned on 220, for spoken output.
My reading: 32.5
